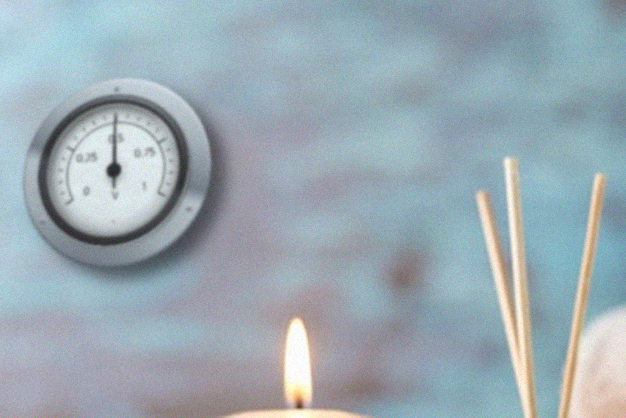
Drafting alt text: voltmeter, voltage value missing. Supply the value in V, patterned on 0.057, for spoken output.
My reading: 0.5
